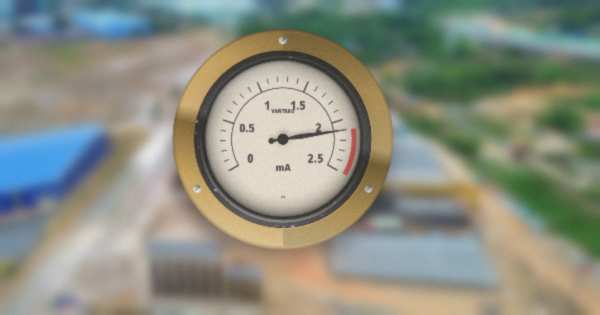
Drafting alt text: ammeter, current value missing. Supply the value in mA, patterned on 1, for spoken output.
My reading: 2.1
